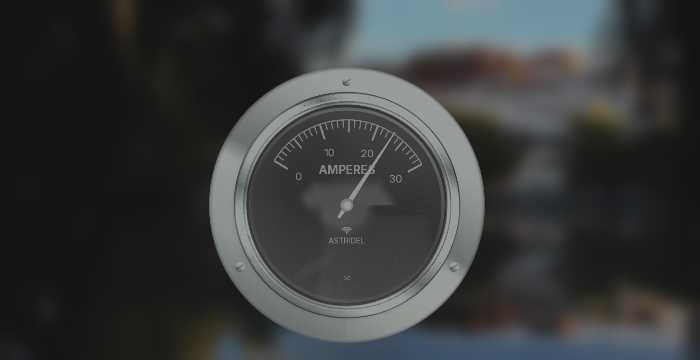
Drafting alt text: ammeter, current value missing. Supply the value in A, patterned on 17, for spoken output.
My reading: 23
